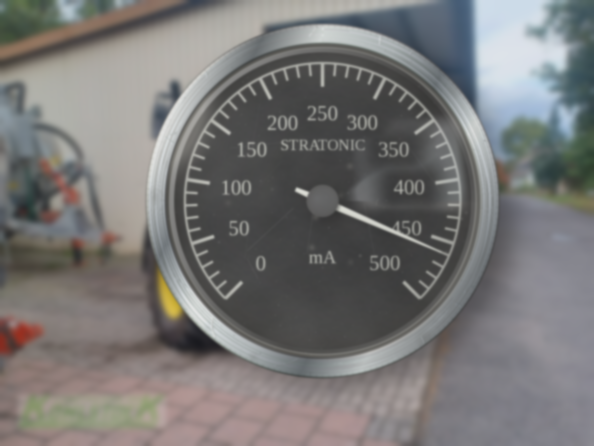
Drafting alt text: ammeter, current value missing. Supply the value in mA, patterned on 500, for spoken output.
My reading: 460
